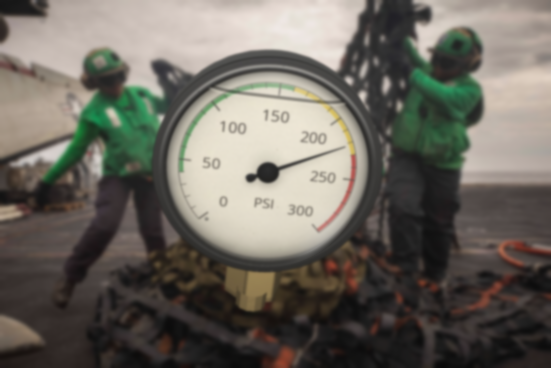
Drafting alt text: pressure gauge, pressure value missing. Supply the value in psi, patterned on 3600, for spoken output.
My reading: 220
